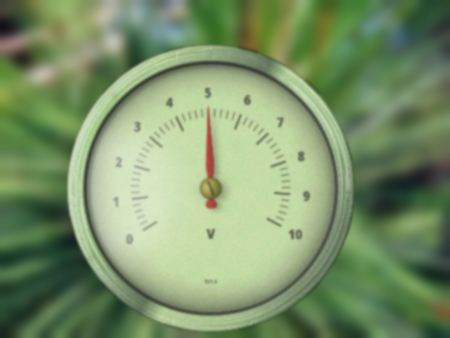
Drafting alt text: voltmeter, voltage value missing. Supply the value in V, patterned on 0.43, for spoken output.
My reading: 5
